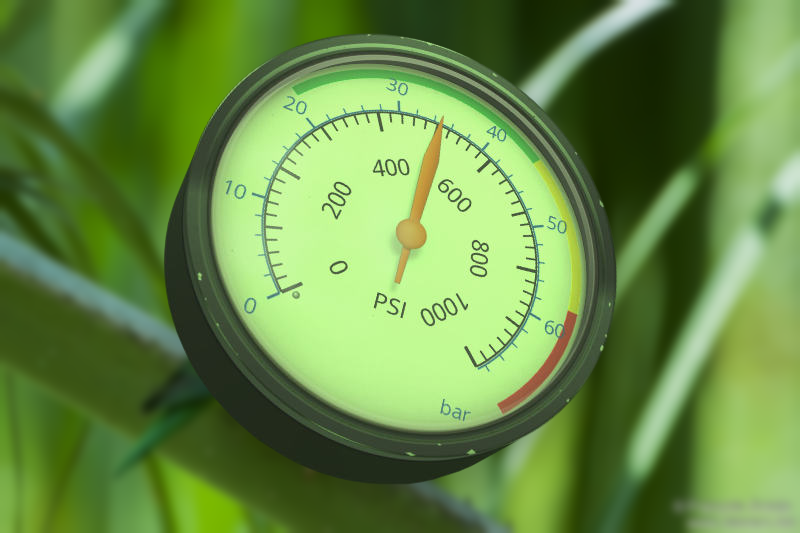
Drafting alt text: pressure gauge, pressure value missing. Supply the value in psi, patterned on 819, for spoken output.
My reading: 500
